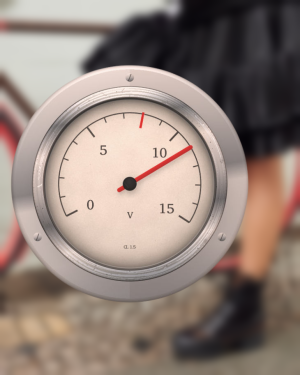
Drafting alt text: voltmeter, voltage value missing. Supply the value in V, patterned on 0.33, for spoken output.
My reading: 11
